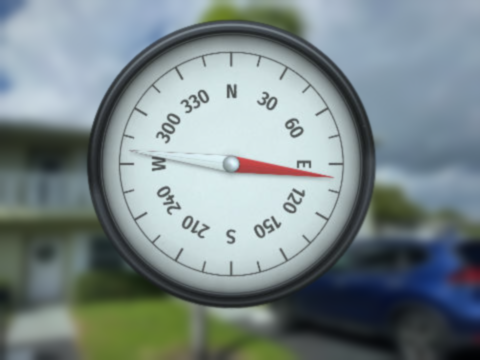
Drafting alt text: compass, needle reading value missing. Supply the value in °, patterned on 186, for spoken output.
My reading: 97.5
